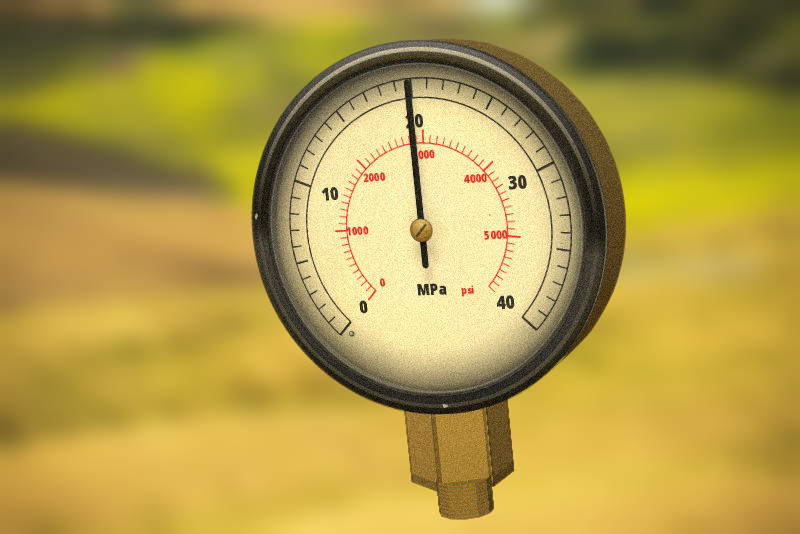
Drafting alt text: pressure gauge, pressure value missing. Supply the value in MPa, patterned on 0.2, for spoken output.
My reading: 20
